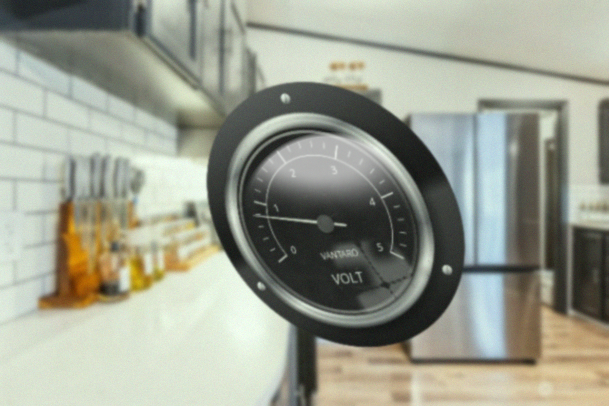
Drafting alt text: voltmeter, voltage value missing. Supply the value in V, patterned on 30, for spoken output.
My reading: 0.8
